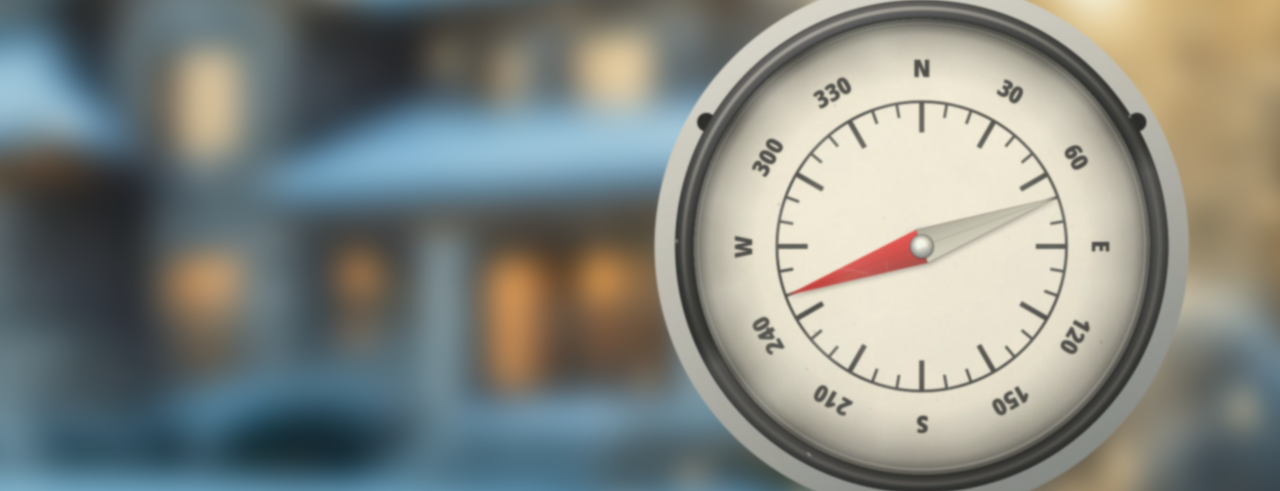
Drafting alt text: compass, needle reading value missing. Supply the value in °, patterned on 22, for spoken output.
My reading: 250
